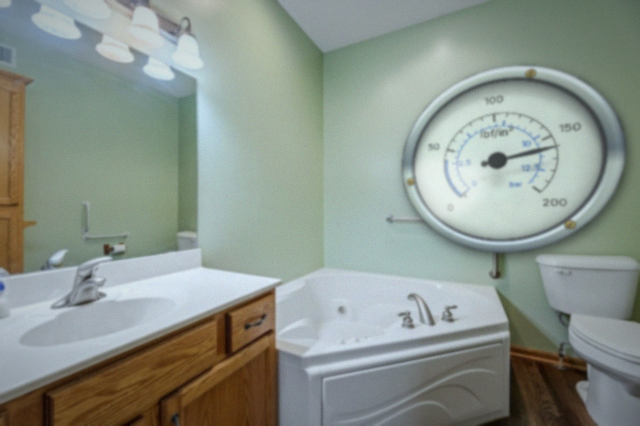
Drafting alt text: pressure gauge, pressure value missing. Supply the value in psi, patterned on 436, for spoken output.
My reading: 160
